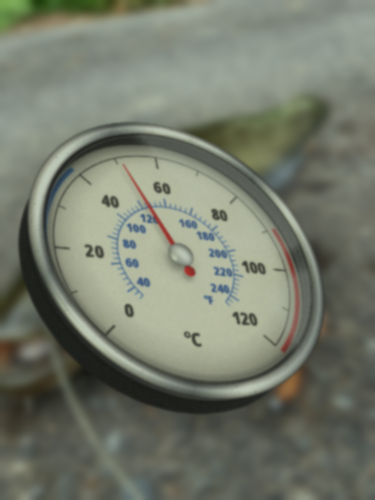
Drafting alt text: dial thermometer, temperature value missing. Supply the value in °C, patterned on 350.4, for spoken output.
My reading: 50
